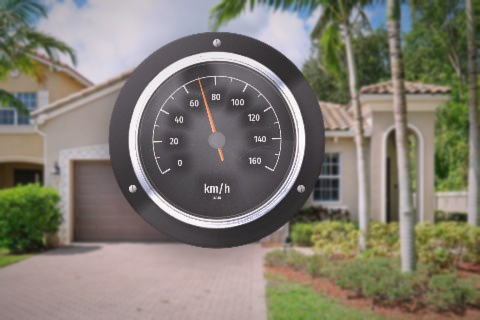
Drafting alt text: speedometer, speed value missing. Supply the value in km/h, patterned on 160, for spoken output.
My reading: 70
